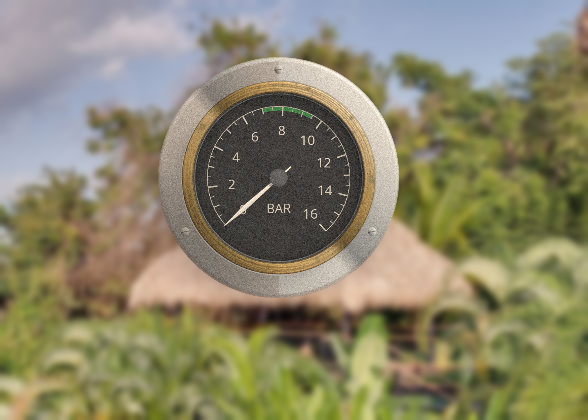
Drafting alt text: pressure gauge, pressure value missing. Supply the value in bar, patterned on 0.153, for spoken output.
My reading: 0
